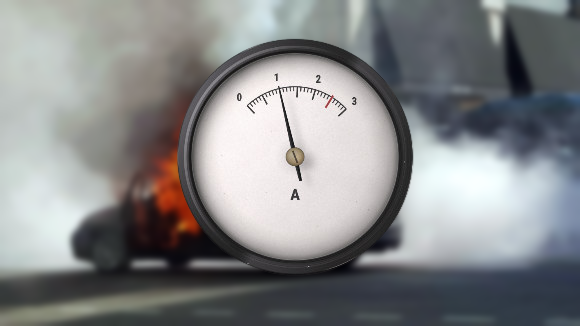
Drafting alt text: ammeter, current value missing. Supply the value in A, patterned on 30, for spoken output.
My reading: 1
